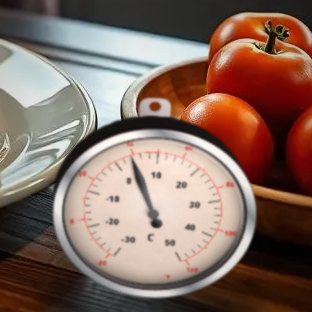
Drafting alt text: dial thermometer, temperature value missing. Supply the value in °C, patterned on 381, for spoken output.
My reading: 4
